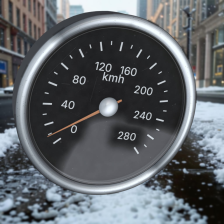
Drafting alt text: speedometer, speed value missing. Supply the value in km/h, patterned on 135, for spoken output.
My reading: 10
